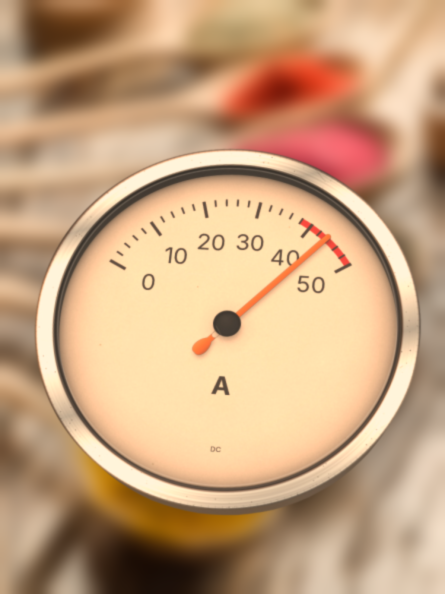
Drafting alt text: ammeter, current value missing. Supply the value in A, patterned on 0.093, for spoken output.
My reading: 44
